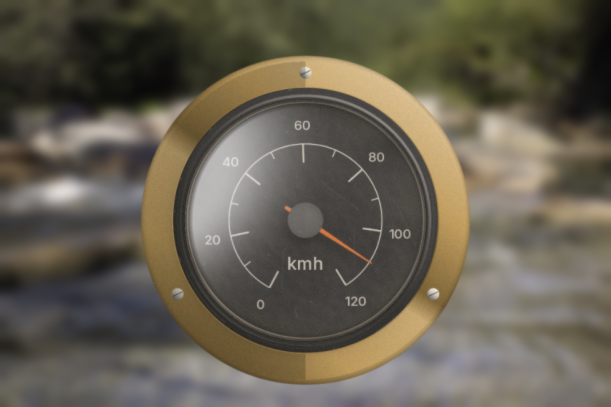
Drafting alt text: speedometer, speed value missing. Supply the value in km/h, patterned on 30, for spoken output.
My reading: 110
